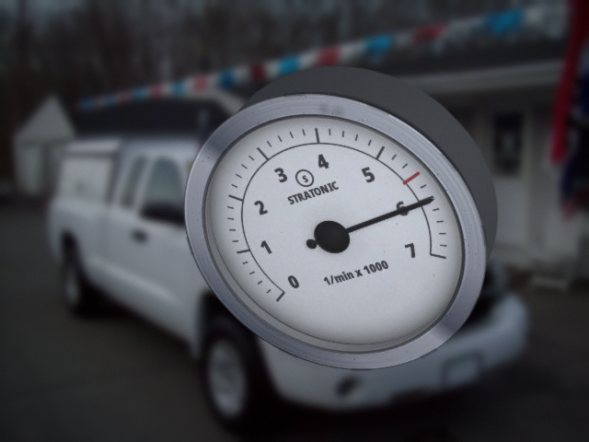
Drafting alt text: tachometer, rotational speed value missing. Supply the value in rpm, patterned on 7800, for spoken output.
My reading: 6000
